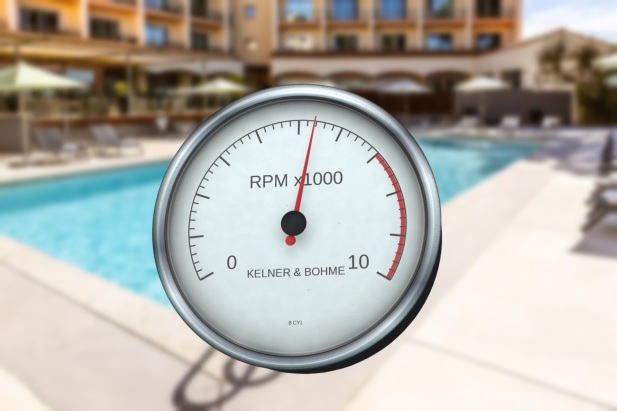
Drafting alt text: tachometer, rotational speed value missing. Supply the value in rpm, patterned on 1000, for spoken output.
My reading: 5400
